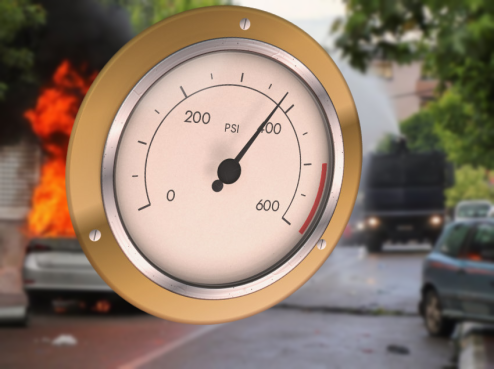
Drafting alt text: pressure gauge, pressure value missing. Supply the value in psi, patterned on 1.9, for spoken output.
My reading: 375
